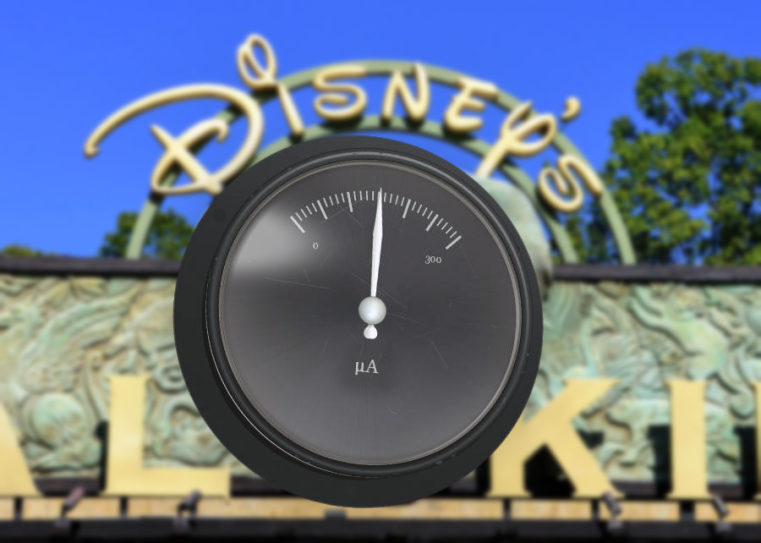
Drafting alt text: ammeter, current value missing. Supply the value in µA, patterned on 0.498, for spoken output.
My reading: 150
